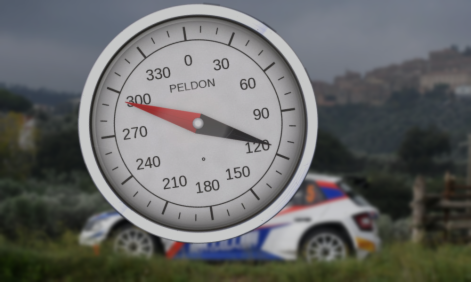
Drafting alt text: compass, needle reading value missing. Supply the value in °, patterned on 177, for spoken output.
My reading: 295
